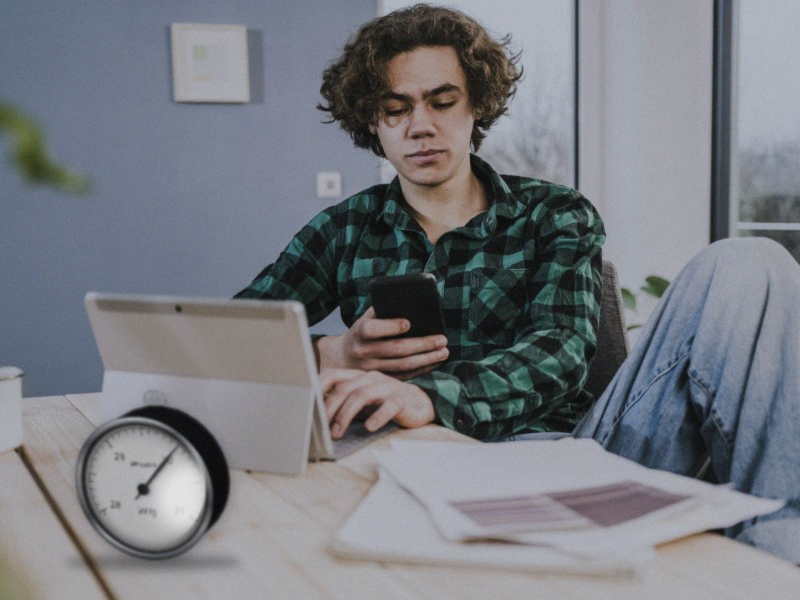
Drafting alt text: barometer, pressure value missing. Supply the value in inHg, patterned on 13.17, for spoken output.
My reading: 30
